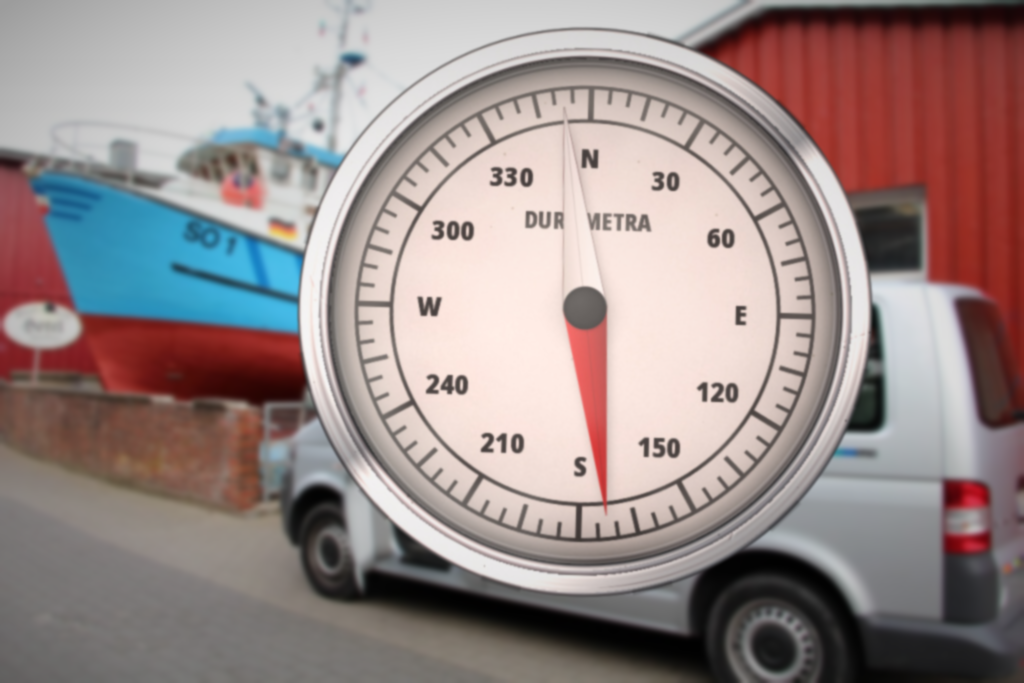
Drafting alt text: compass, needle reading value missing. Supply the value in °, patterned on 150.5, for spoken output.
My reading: 172.5
